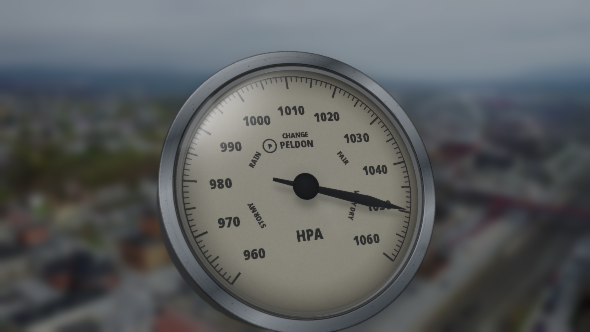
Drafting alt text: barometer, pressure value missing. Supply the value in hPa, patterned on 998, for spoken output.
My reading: 1050
